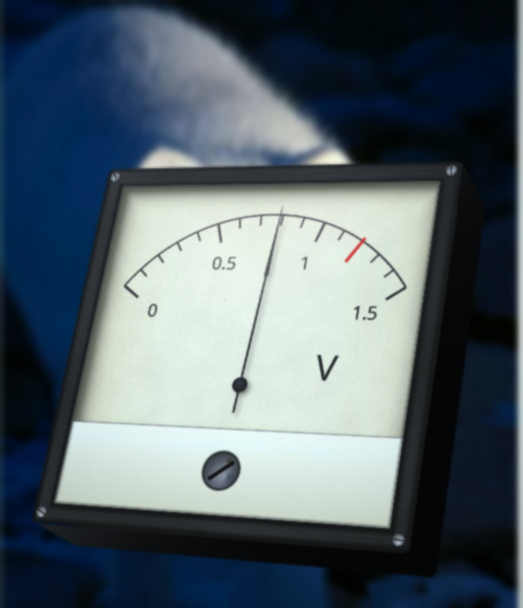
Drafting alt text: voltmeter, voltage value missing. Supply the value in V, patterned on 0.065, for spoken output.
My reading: 0.8
